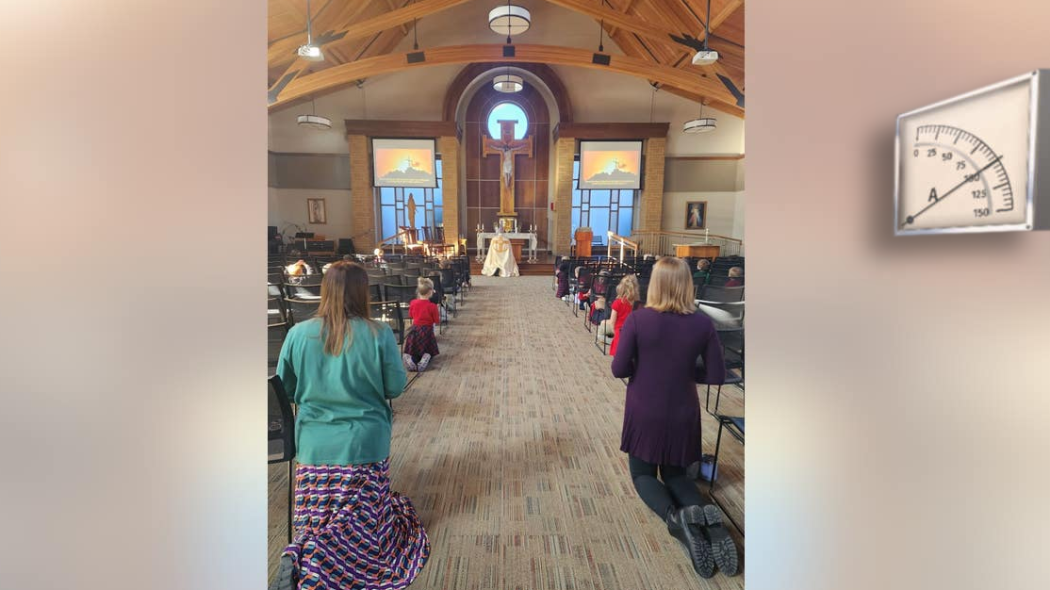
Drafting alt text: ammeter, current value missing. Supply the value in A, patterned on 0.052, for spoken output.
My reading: 100
